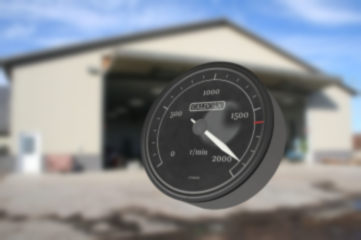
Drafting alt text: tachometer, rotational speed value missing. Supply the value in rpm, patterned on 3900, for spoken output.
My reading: 1900
